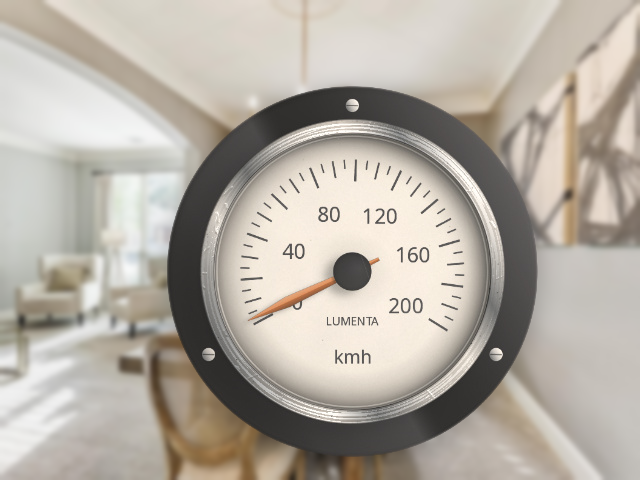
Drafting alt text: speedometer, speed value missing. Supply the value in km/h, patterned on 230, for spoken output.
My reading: 2.5
